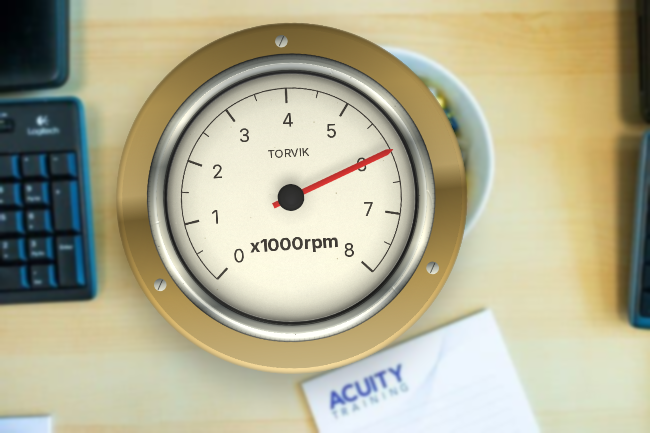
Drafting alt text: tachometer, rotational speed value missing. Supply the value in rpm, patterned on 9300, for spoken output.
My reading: 6000
